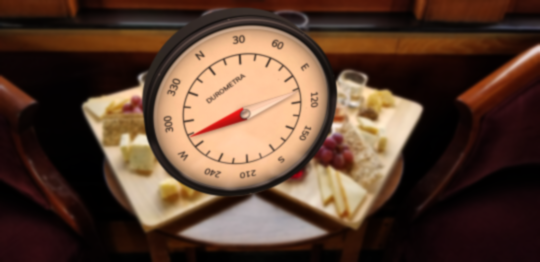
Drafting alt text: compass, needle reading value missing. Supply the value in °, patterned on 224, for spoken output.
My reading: 285
